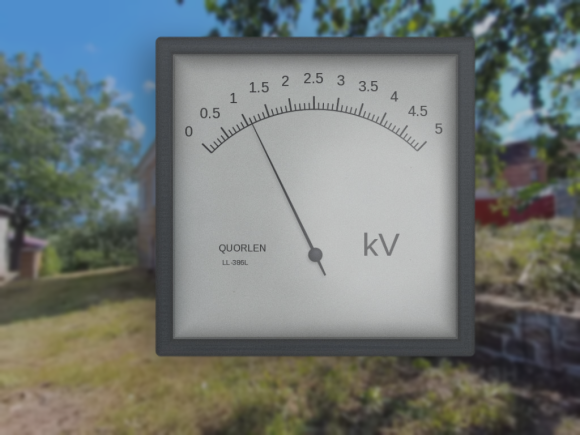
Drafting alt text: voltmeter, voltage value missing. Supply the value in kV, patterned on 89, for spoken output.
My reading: 1.1
